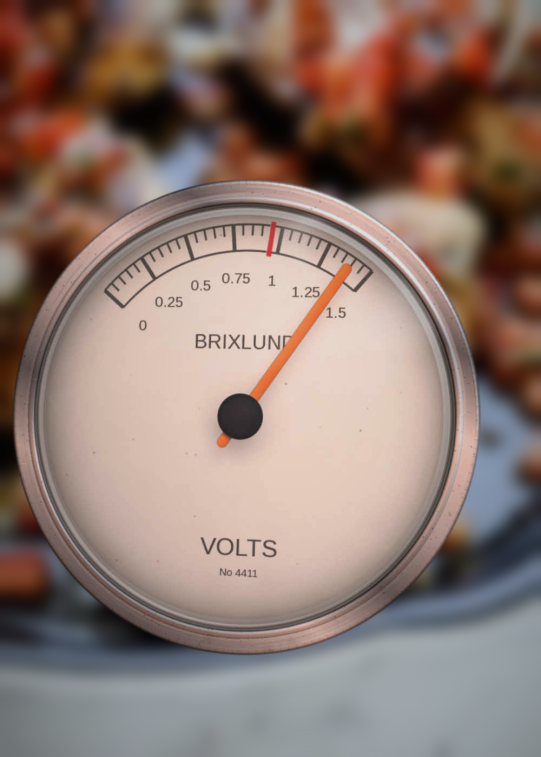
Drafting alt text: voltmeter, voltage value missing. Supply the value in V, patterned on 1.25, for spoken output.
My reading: 1.4
